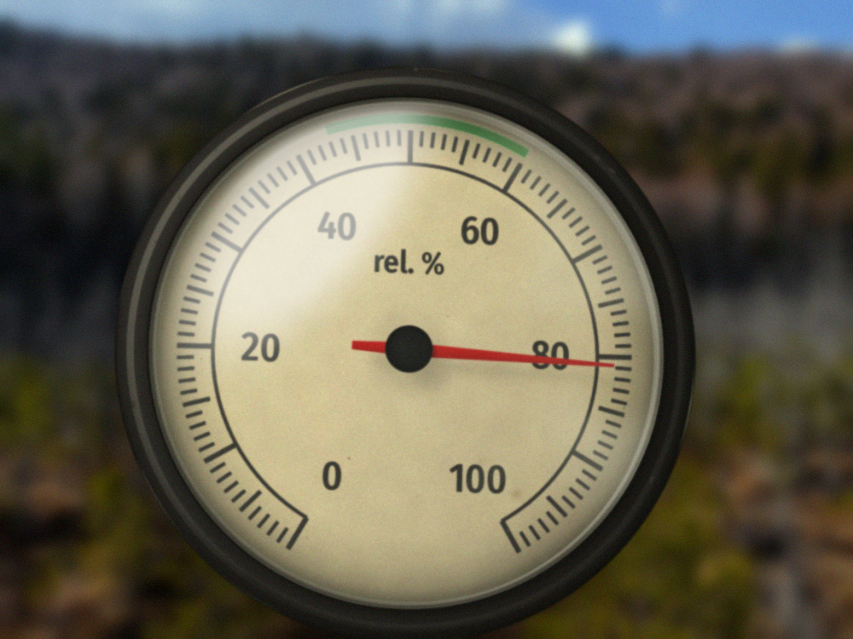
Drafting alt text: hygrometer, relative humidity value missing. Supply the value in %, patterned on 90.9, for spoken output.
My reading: 81
